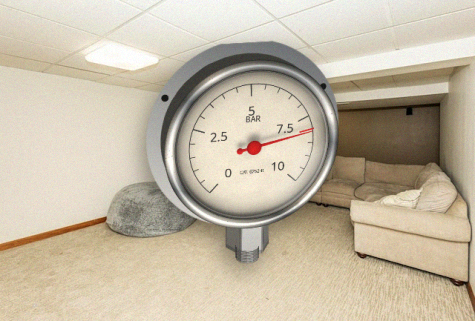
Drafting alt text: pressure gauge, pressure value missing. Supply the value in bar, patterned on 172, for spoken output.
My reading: 8
